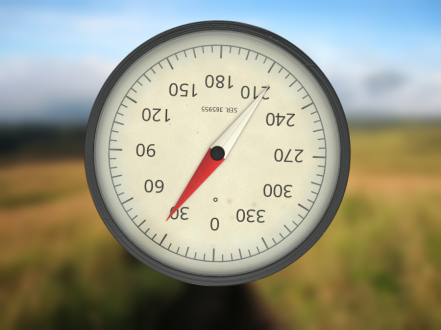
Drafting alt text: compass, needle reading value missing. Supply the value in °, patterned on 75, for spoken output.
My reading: 35
